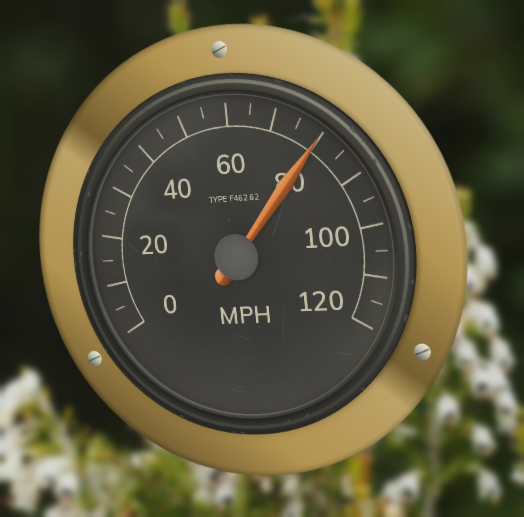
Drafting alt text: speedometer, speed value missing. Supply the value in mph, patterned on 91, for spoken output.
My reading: 80
